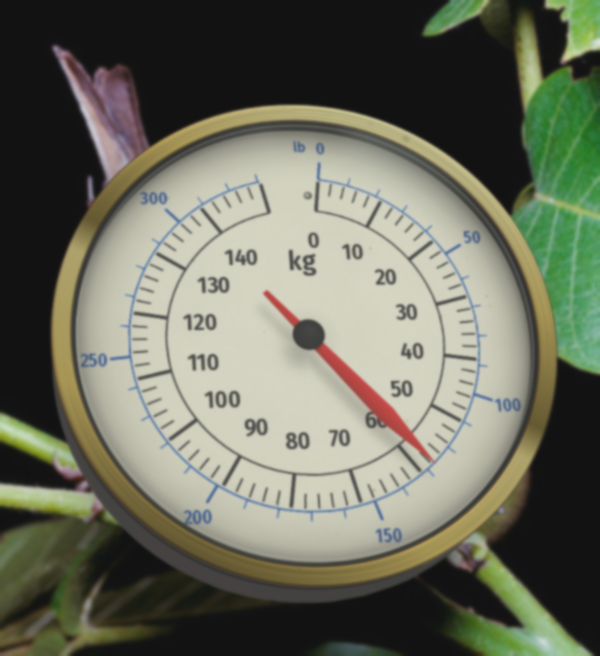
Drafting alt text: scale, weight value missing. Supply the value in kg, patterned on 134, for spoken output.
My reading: 58
